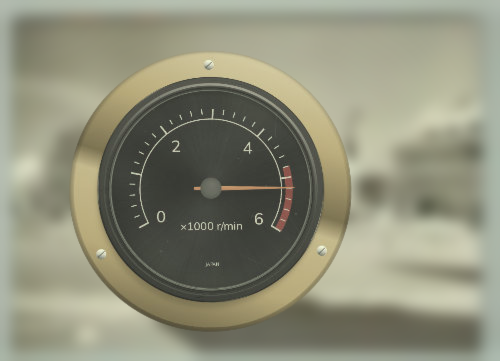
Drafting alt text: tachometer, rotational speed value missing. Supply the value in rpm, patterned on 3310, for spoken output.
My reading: 5200
